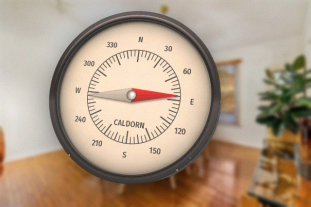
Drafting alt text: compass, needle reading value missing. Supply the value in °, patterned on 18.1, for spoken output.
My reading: 85
